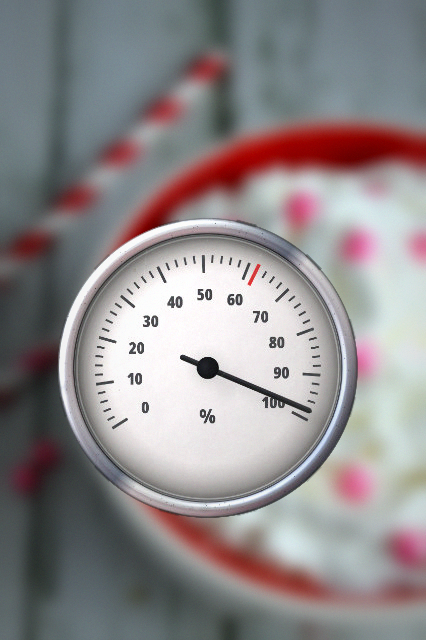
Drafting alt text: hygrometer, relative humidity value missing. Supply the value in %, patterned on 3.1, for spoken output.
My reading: 98
